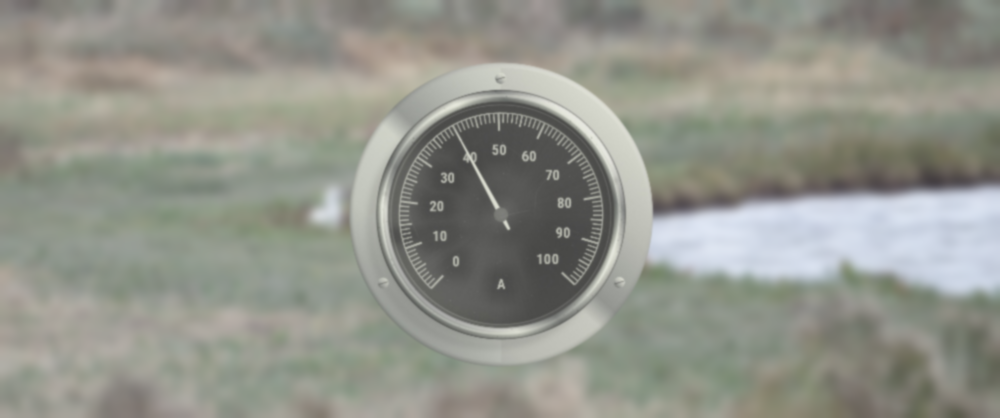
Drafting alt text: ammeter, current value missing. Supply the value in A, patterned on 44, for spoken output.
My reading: 40
